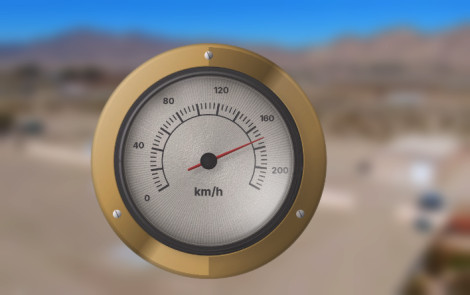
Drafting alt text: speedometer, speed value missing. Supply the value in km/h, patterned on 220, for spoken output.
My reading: 172
